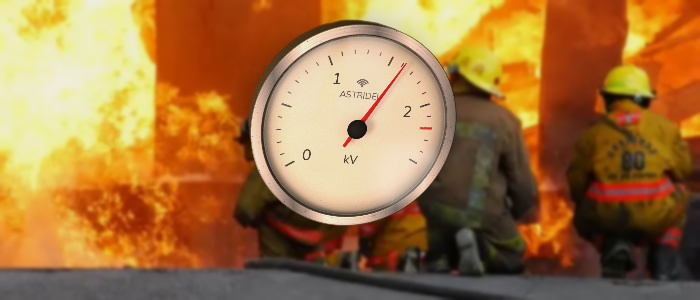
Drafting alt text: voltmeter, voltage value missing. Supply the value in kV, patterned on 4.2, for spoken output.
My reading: 1.6
